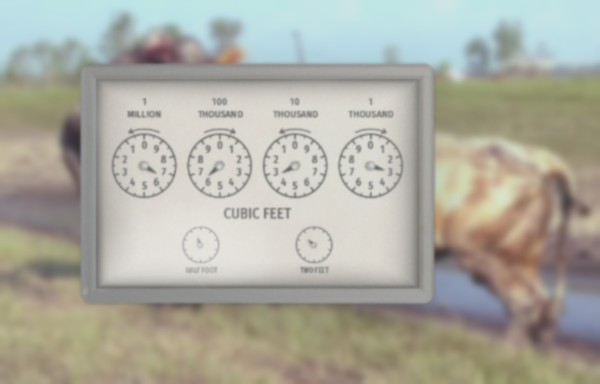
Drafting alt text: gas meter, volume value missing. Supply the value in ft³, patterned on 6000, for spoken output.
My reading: 663300
